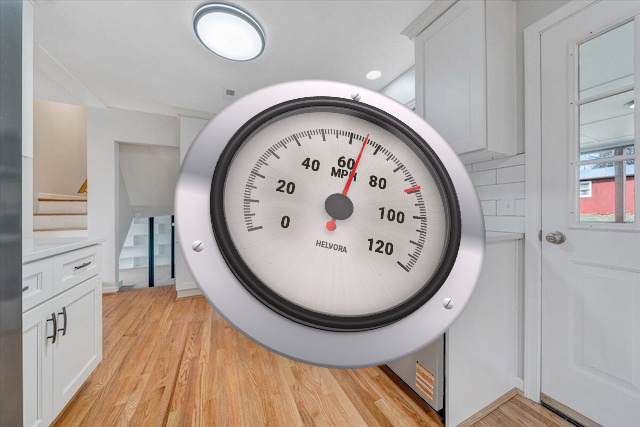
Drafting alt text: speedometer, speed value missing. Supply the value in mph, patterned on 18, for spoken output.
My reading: 65
